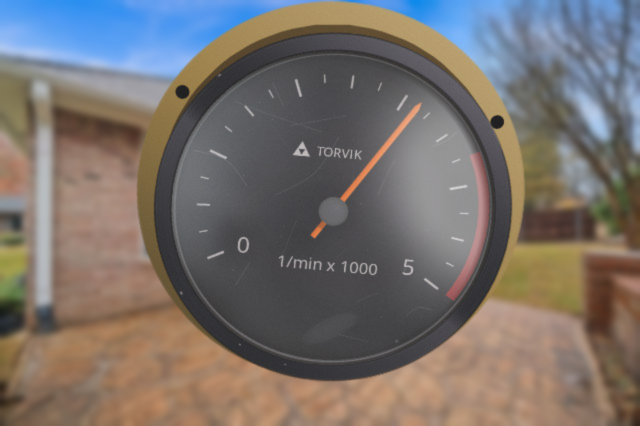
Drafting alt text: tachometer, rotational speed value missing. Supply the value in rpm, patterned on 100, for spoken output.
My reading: 3125
